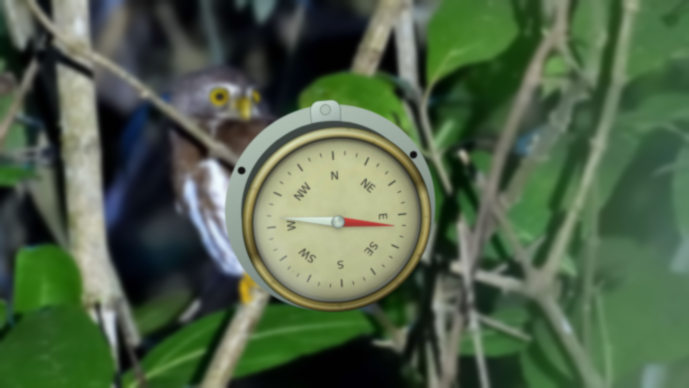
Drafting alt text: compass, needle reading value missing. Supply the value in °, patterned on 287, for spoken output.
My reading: 100
